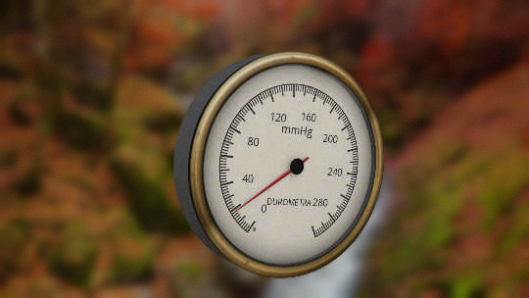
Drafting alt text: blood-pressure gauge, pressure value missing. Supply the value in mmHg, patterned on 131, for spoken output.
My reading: 20
